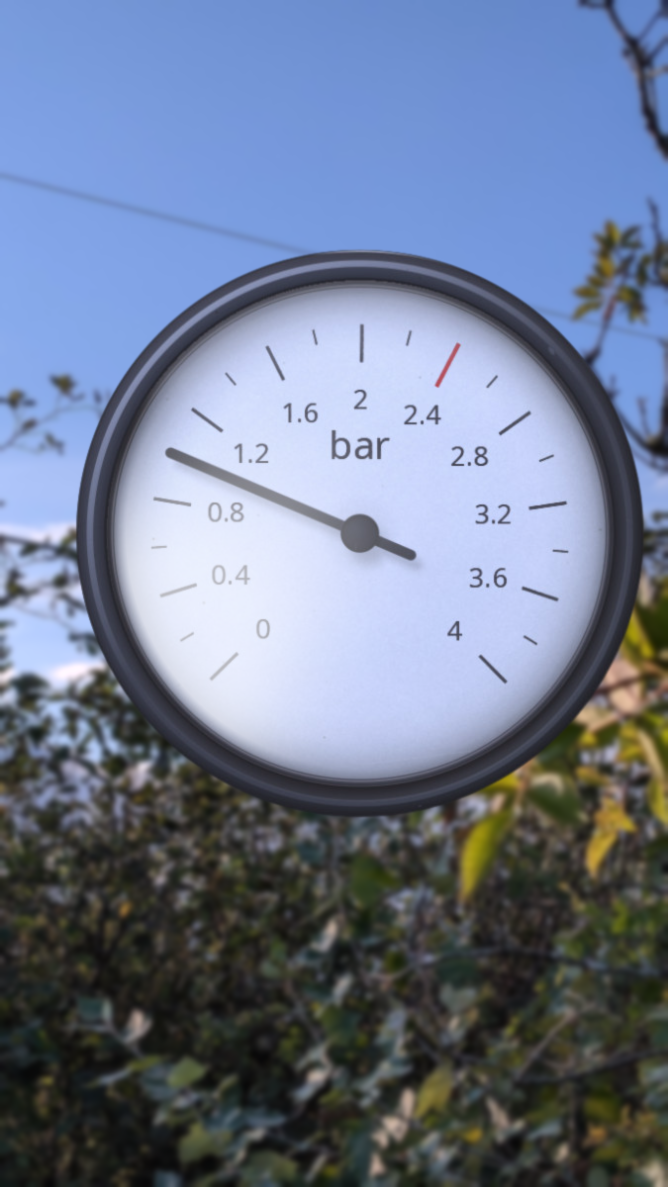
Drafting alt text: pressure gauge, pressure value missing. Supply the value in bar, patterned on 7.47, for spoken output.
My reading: 1
